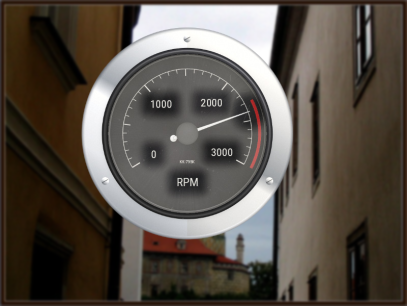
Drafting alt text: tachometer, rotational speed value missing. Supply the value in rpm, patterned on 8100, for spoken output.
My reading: 2400
